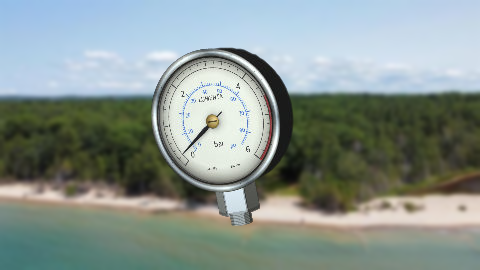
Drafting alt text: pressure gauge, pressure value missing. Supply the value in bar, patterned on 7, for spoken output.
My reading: 0.2
